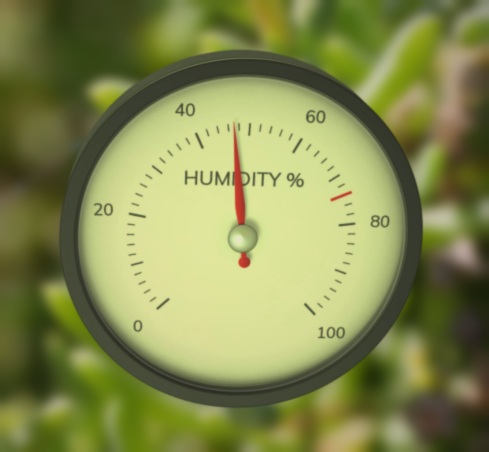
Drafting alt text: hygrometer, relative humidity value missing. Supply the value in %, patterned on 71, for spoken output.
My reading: 47
